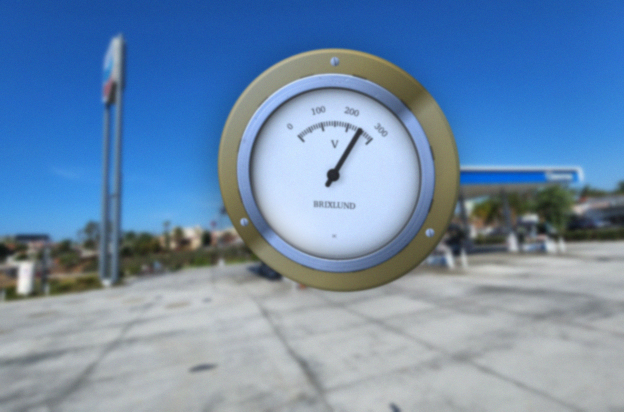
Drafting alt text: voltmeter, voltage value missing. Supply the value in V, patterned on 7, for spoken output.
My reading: 250
